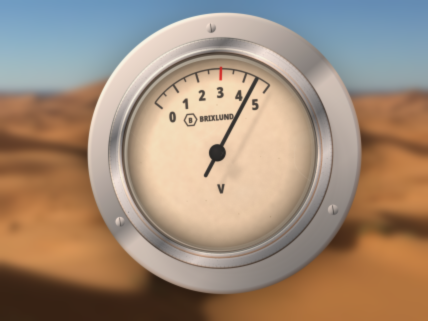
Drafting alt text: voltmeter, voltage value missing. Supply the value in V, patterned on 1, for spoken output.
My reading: 4.5
